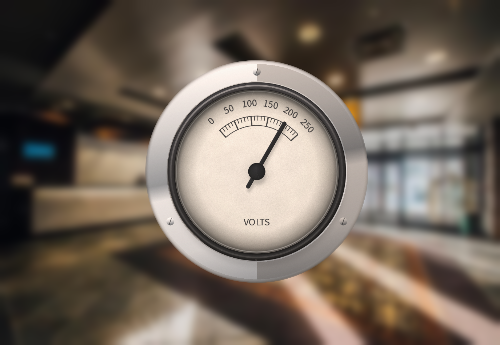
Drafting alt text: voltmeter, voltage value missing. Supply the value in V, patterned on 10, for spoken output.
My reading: 200
